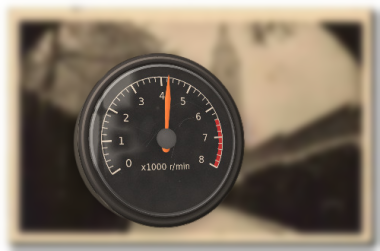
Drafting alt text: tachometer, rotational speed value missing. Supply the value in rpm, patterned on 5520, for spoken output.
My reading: 4200
